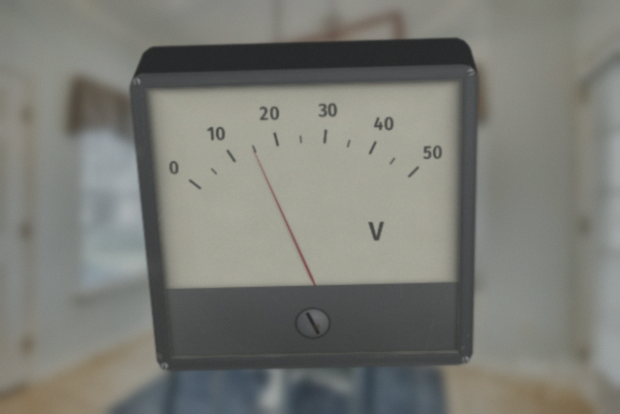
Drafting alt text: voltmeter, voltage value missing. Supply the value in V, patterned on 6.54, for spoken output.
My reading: 15
